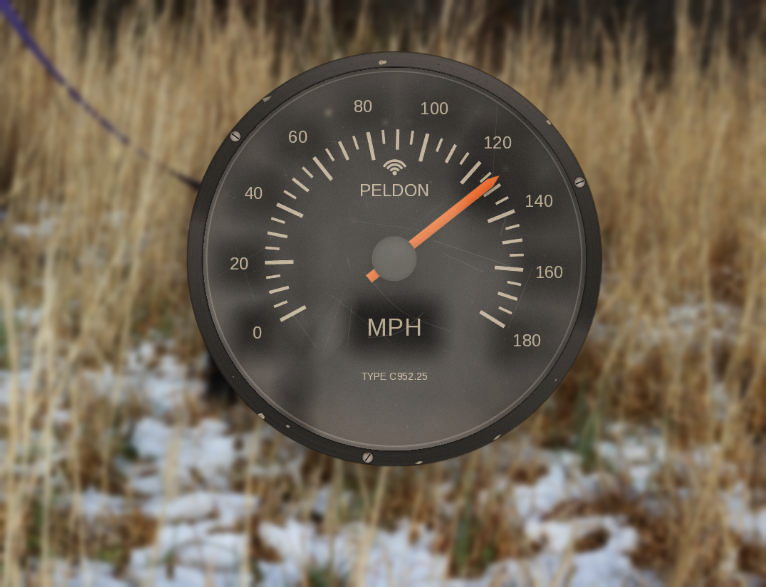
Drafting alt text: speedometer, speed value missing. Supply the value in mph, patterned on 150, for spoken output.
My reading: 127.5
